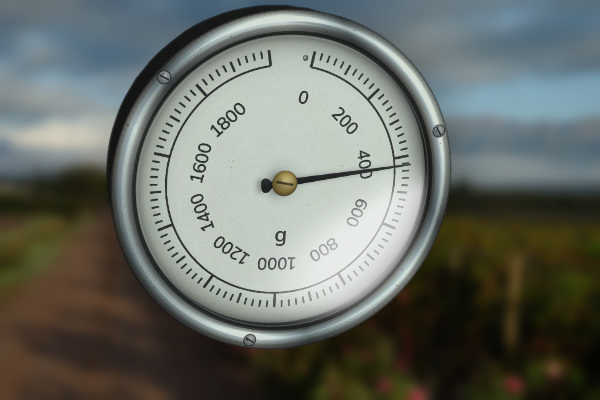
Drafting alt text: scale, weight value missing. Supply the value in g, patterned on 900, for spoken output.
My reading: 420
